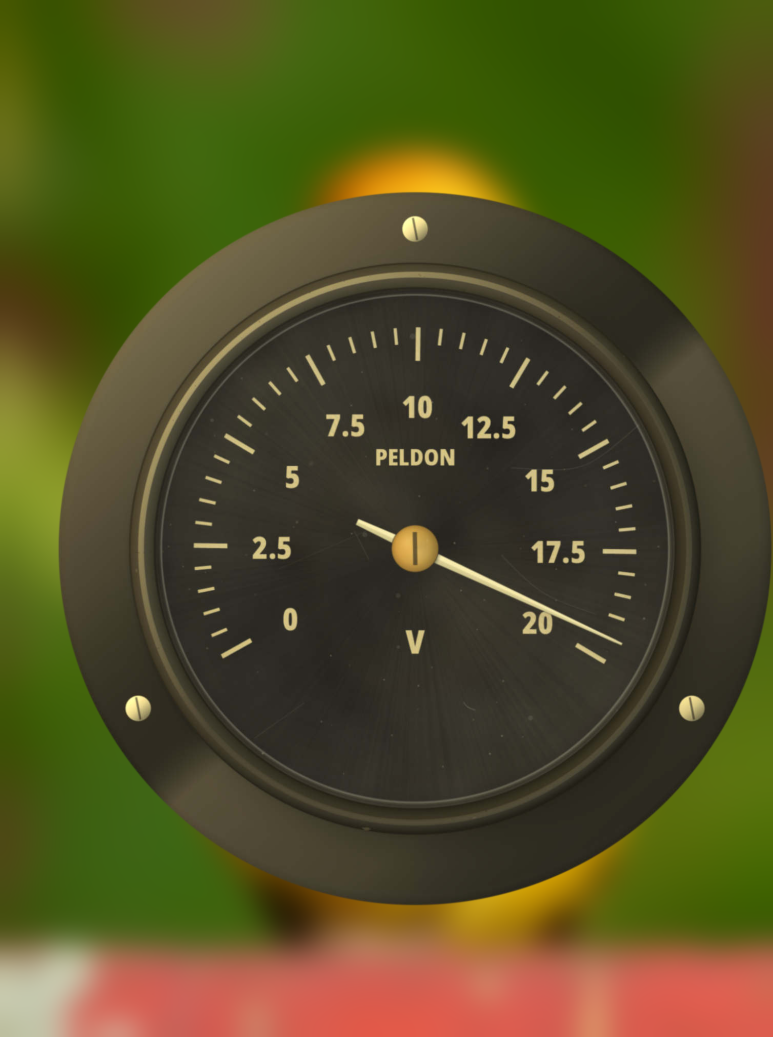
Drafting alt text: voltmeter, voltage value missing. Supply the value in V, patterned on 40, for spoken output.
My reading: 19.5
